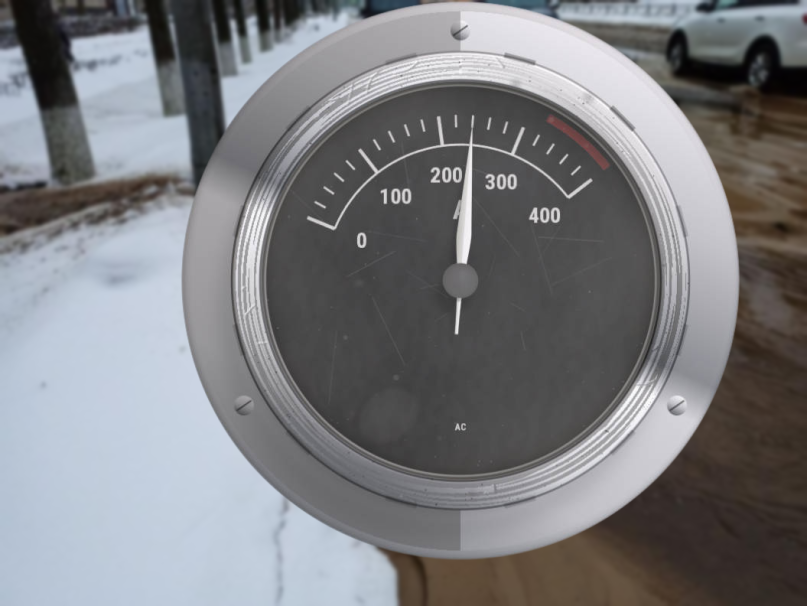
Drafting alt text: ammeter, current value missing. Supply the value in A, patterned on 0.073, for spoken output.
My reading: 240
